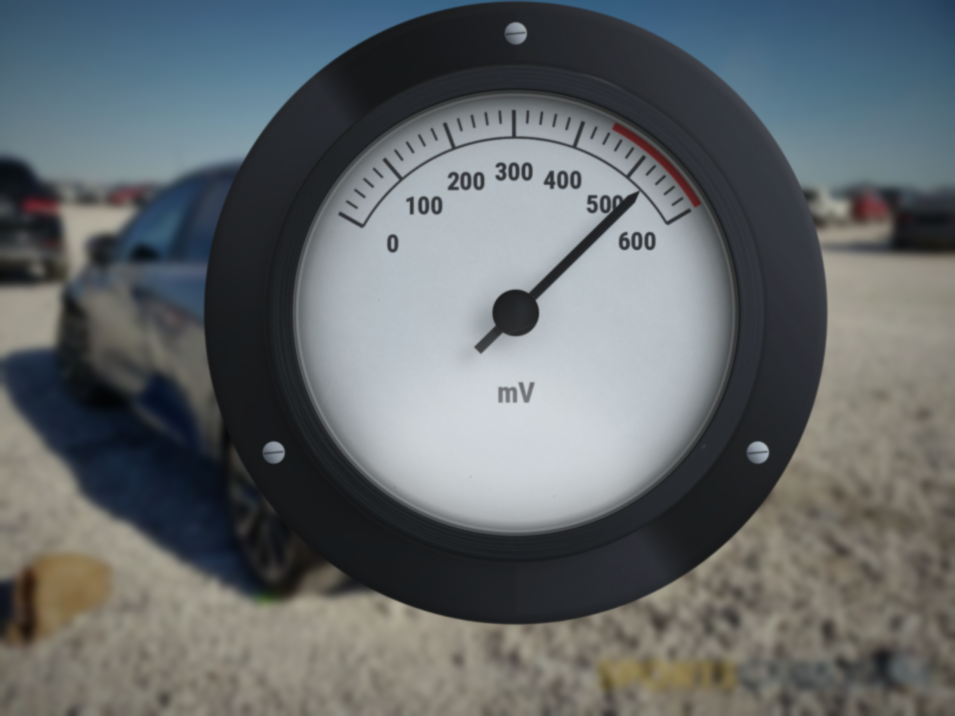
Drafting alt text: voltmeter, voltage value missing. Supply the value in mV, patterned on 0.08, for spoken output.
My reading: 530
